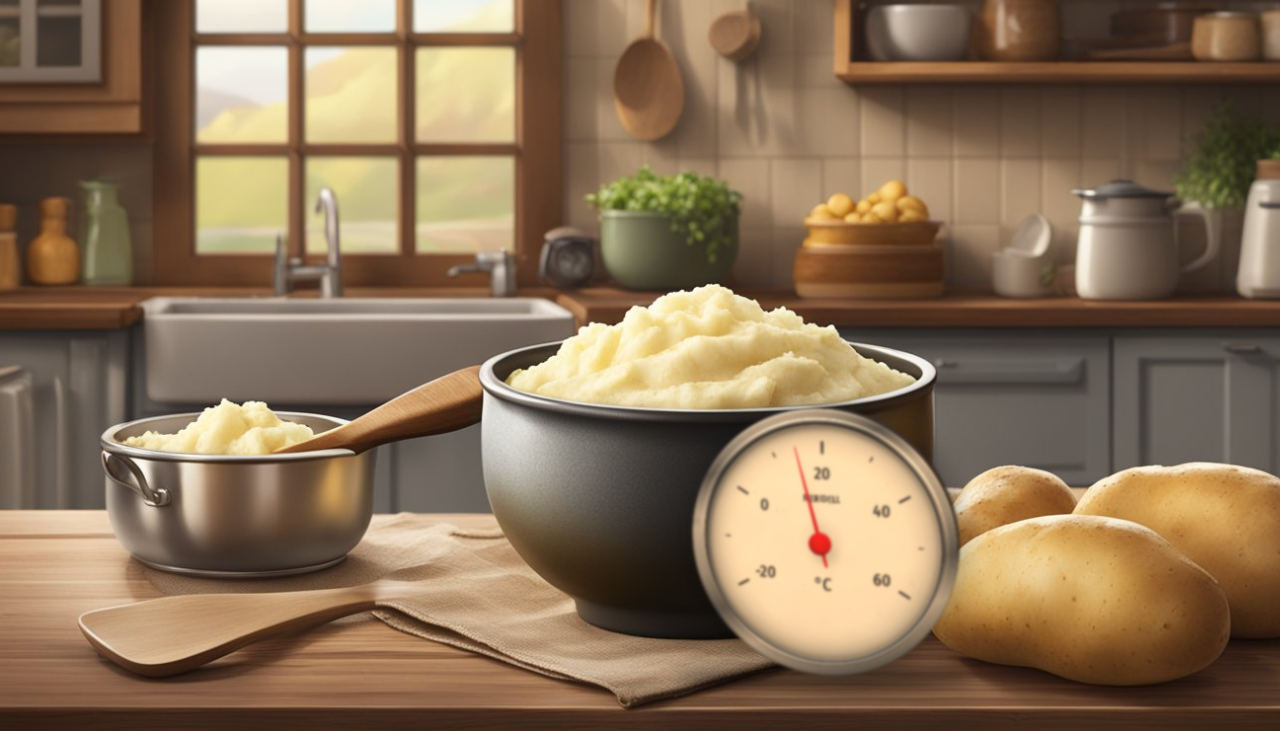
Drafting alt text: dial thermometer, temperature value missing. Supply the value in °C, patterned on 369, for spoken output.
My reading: 15
